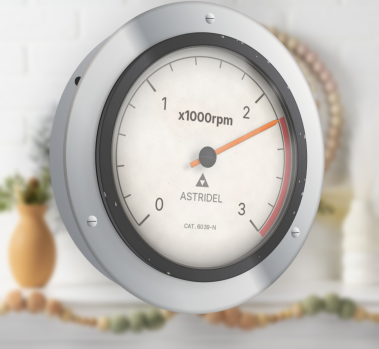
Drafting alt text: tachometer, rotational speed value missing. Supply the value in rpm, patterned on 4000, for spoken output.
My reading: 2200
